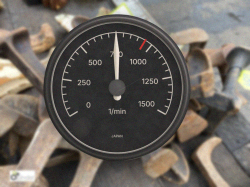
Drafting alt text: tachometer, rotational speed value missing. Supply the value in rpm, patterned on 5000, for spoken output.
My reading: 750
